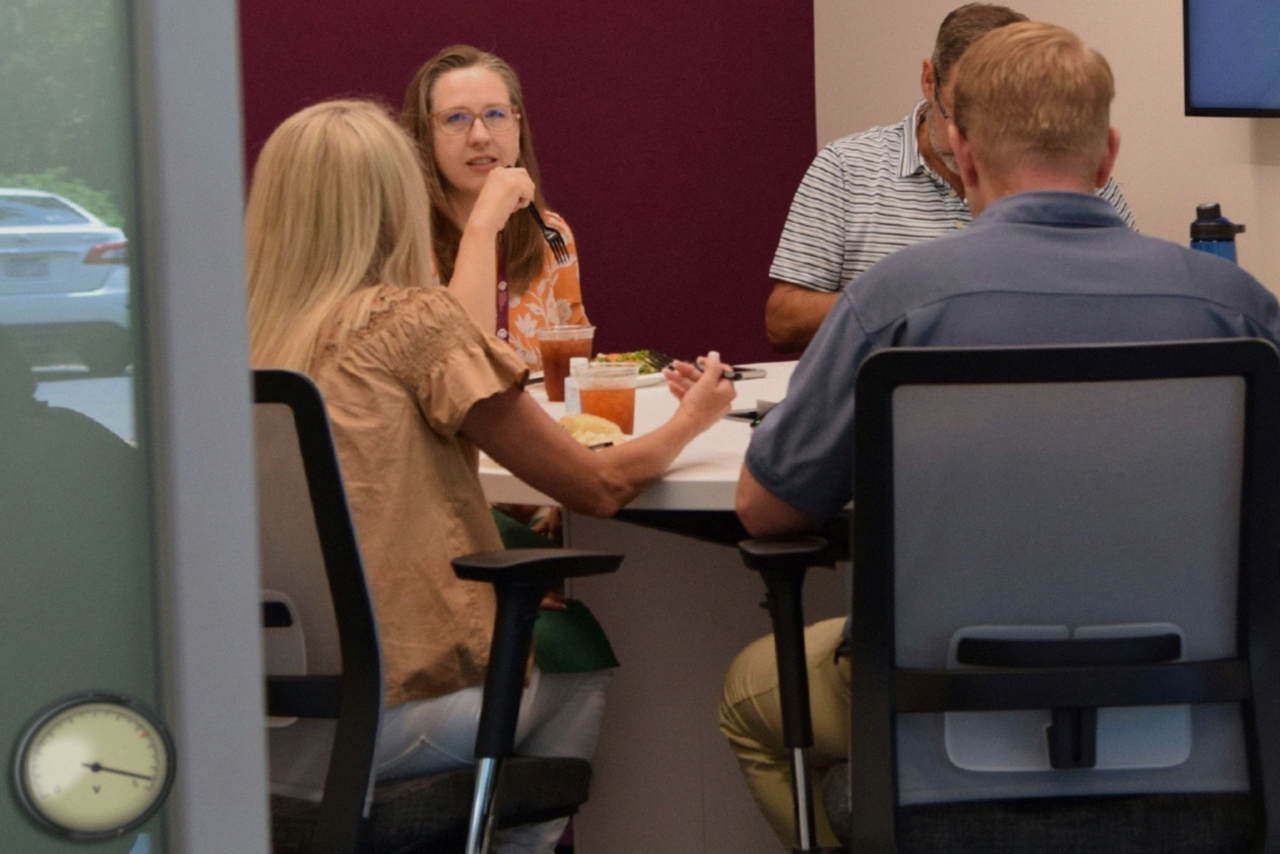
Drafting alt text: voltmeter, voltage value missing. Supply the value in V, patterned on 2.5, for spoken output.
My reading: 4.75
